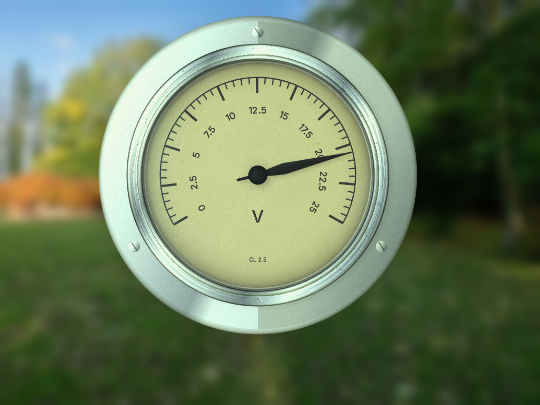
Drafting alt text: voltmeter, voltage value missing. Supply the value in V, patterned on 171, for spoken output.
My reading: 20.5
